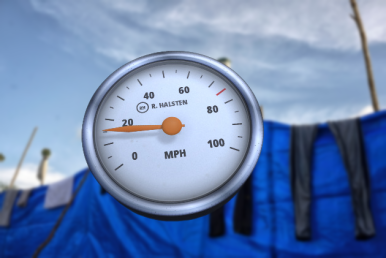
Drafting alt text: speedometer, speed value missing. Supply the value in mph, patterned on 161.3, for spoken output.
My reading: 15
